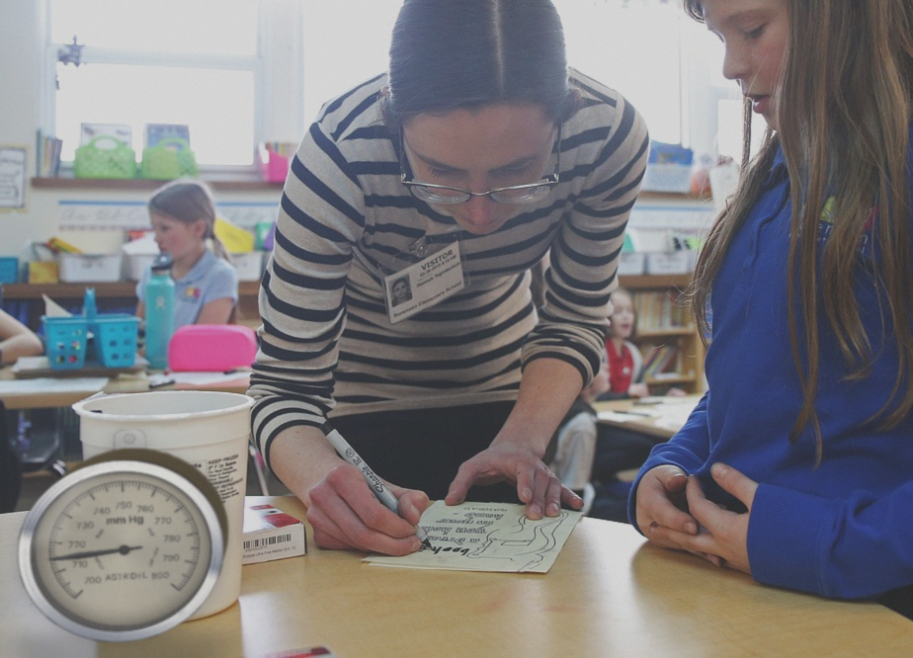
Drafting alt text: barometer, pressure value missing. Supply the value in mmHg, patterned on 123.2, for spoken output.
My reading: 715
